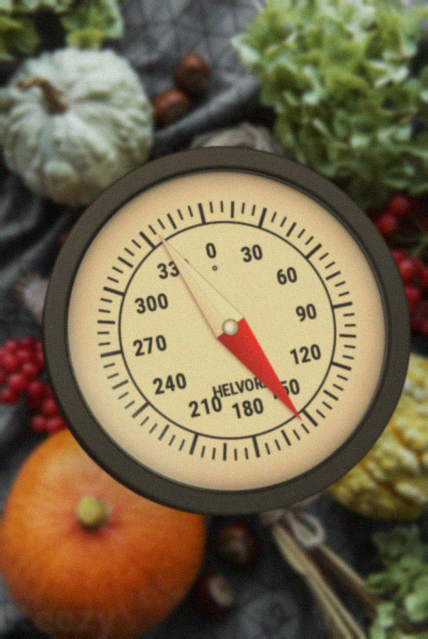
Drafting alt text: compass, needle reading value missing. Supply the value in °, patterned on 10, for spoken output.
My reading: 155
